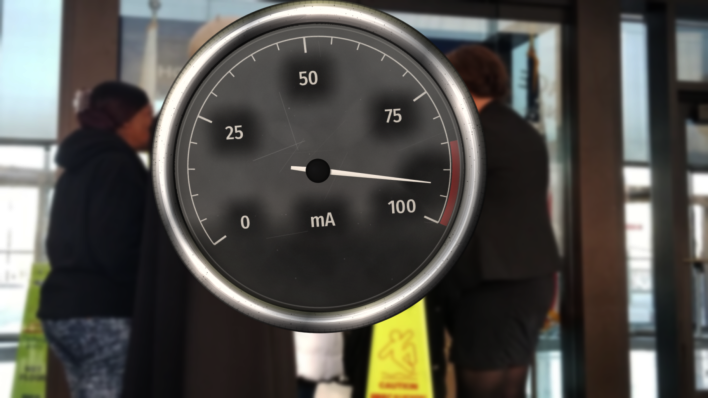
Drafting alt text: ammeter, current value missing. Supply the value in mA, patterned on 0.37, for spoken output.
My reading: 92.5
